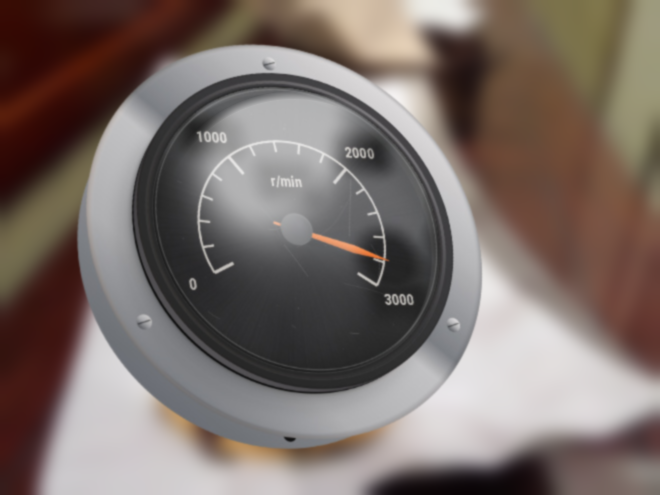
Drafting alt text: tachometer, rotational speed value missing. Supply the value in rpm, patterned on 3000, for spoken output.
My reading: 2800
